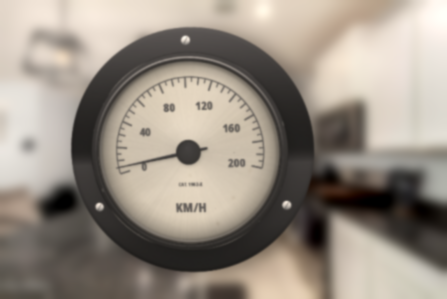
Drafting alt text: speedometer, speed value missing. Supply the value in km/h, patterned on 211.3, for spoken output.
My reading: 5
